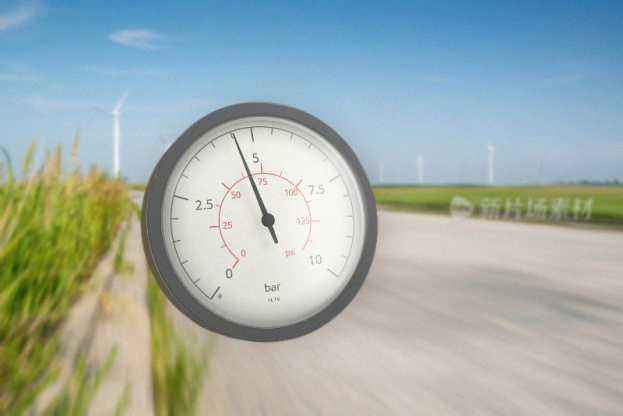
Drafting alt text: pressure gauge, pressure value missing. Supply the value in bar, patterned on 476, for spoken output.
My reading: 4.5
